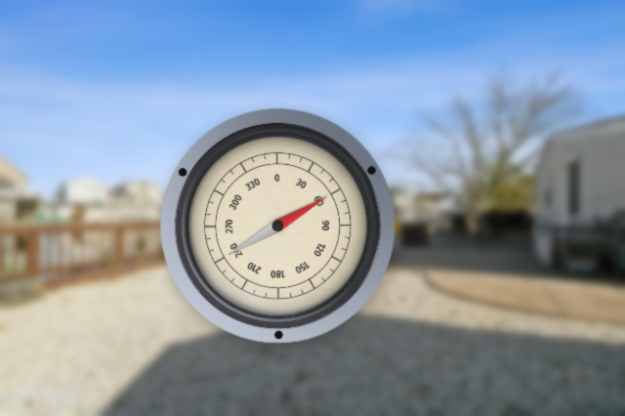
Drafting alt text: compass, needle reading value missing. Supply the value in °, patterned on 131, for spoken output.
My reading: 60
